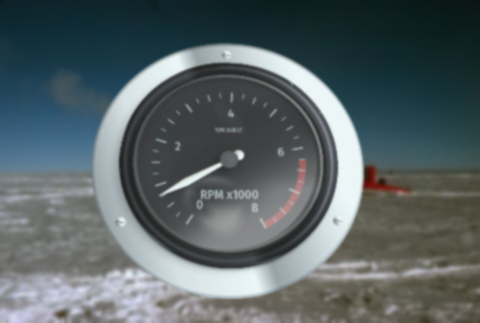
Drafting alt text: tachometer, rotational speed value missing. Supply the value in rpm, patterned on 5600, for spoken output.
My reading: 750
